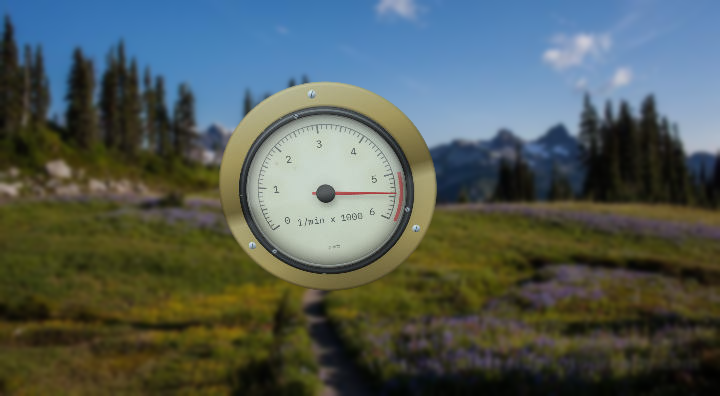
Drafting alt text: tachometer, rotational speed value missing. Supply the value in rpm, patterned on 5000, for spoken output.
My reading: 5400
